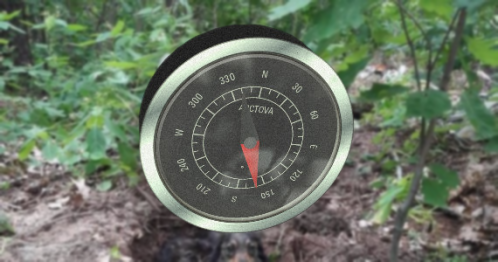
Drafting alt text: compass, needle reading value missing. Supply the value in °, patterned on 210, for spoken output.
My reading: 160
